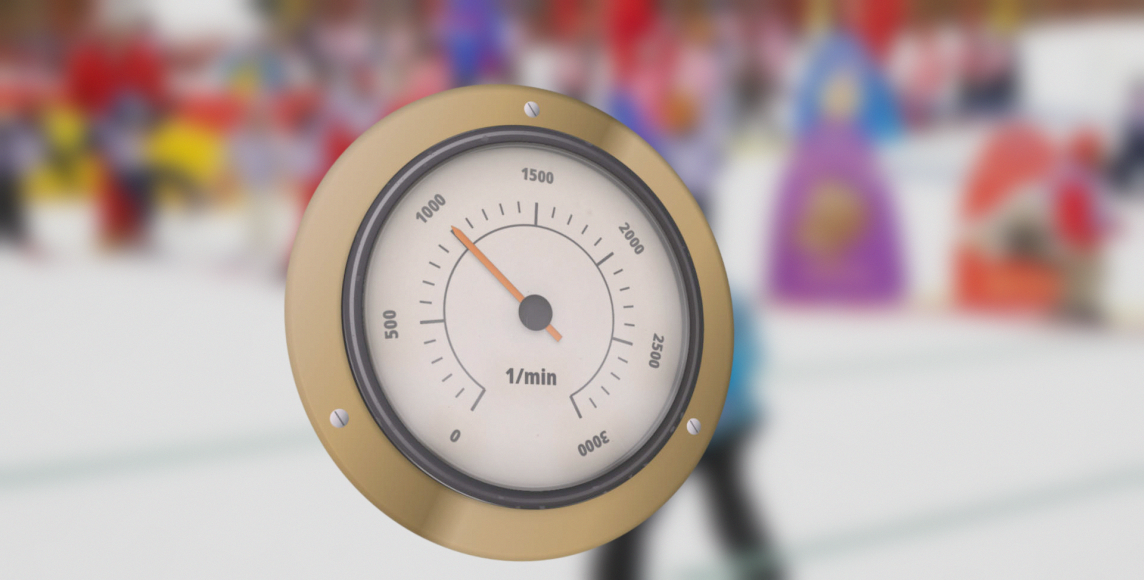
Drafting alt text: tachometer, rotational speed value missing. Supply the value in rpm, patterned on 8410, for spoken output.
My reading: 1000
